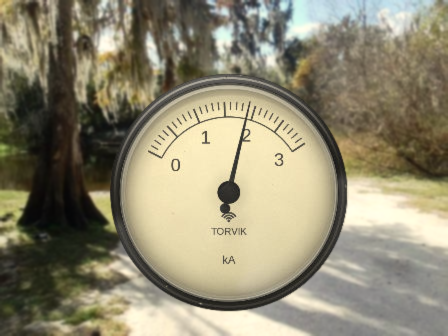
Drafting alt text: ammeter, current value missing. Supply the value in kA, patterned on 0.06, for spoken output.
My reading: 1.9
